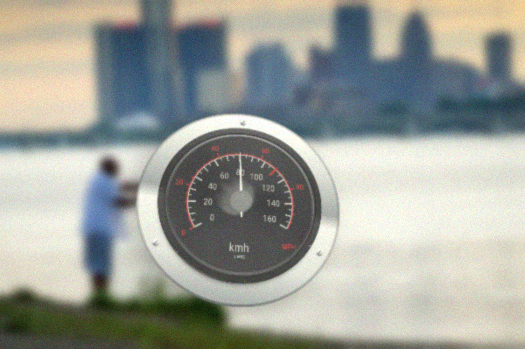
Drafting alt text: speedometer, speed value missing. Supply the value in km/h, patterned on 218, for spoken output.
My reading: 80
